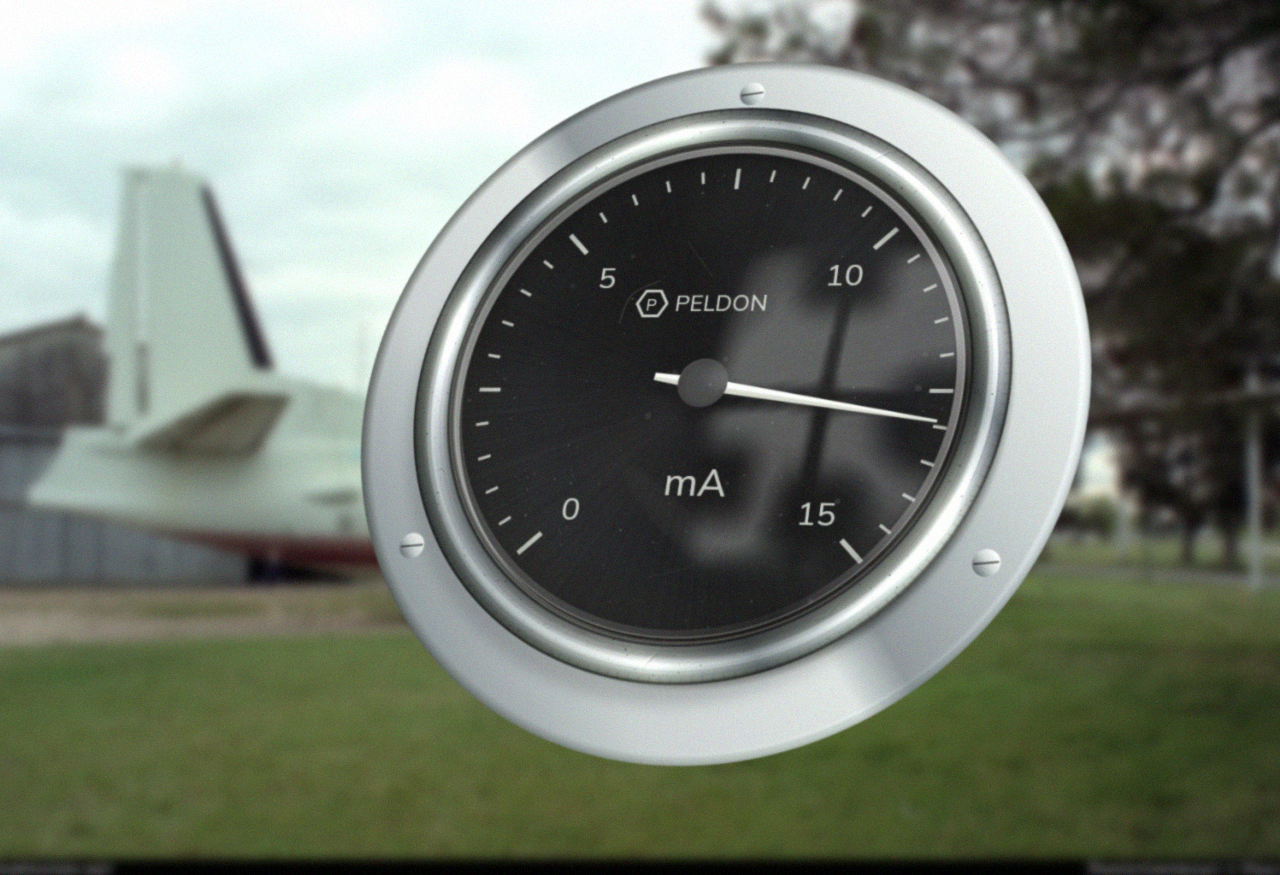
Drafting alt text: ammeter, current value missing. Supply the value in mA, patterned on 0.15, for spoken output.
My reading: 13
